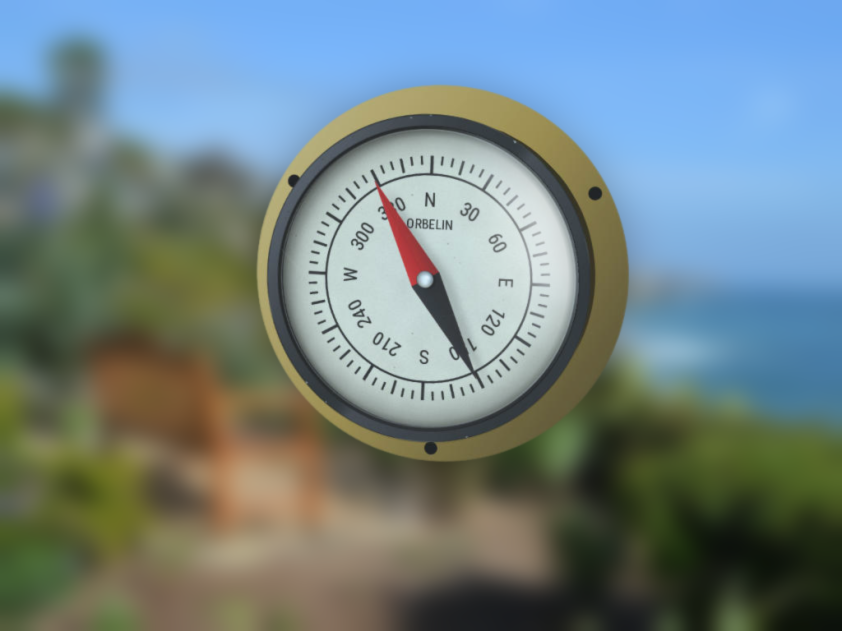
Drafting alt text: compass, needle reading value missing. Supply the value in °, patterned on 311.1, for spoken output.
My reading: 330
